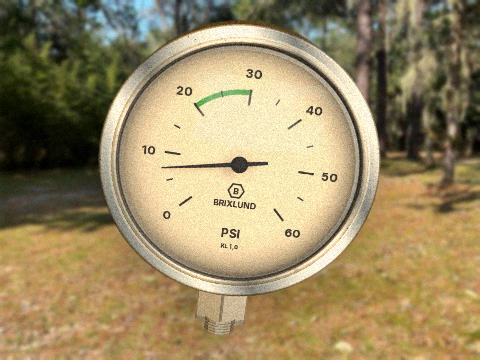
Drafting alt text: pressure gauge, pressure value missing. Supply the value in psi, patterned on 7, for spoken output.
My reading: 7.5
